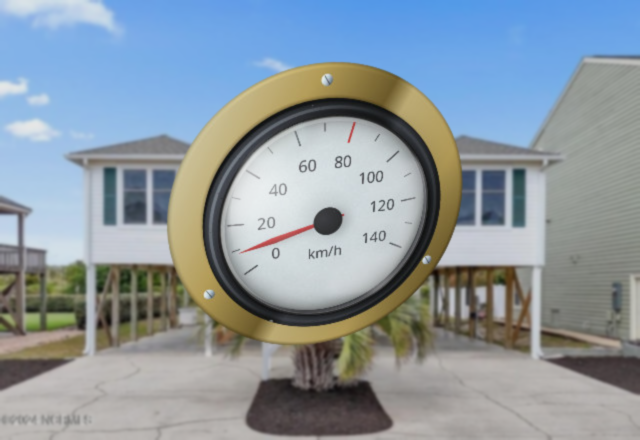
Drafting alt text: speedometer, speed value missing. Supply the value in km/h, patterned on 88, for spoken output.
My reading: 10
